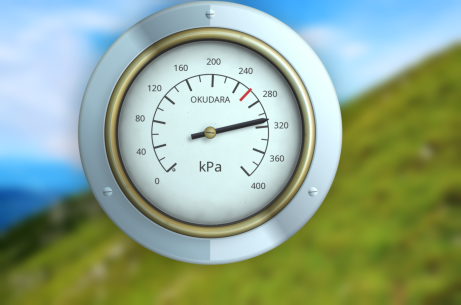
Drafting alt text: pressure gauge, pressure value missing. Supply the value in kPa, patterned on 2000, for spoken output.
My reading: 310
